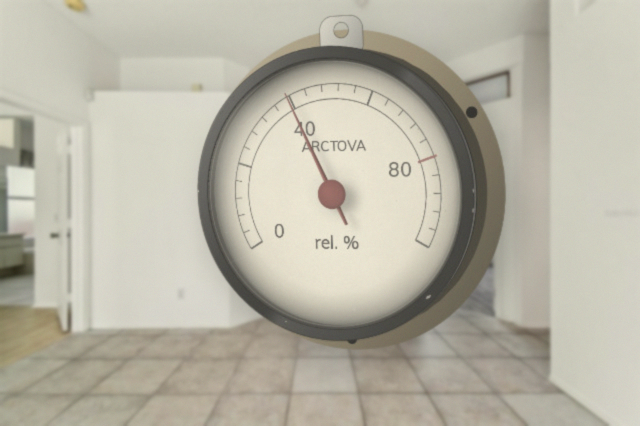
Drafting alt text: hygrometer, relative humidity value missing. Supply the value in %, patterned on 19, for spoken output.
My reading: 40
